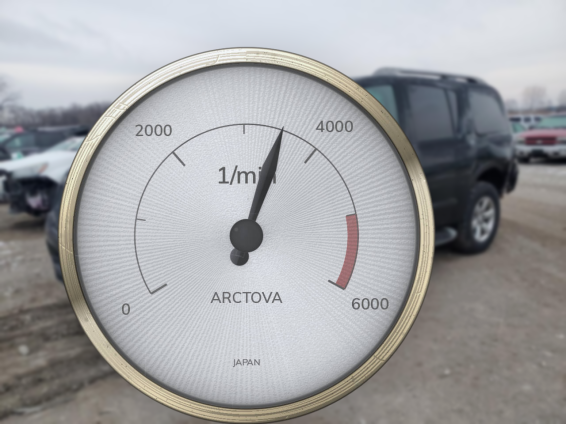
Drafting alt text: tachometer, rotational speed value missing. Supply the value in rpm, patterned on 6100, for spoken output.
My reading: 3500
